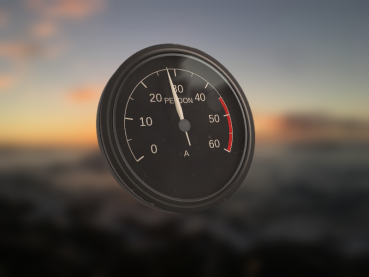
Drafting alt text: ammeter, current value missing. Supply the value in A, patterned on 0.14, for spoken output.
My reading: 27.5
